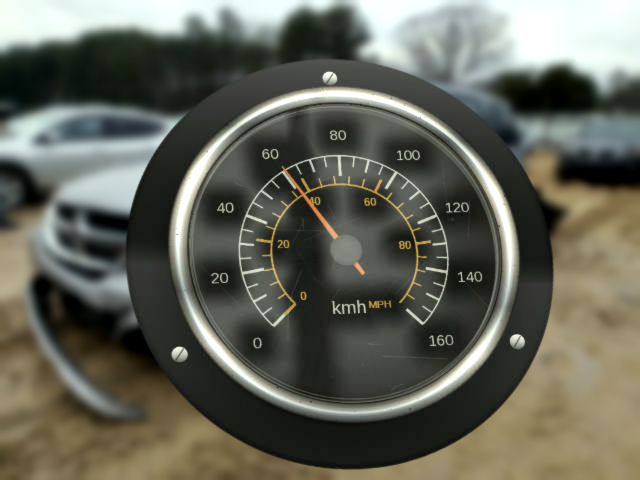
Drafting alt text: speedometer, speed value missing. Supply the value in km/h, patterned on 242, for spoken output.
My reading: 60
